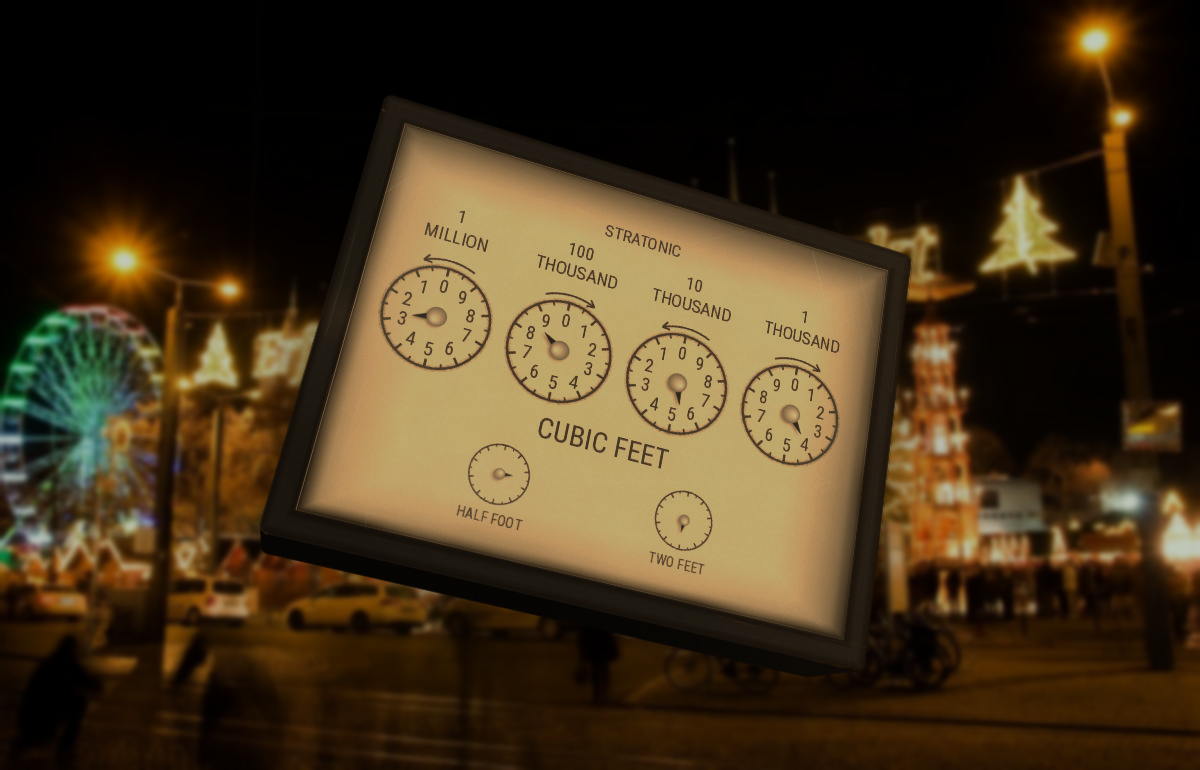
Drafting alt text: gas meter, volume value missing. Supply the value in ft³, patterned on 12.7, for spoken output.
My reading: 285400
